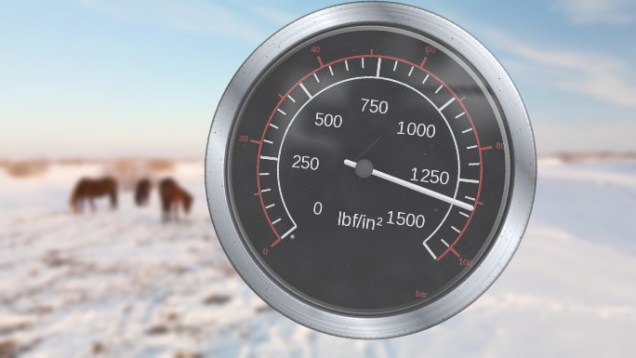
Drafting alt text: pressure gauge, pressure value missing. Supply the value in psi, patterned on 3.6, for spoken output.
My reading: 1325
